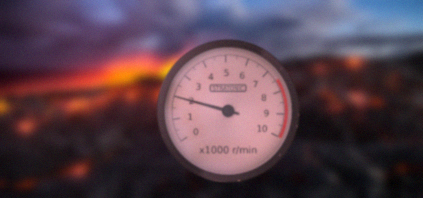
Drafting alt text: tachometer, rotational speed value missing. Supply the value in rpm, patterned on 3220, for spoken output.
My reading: 2000
